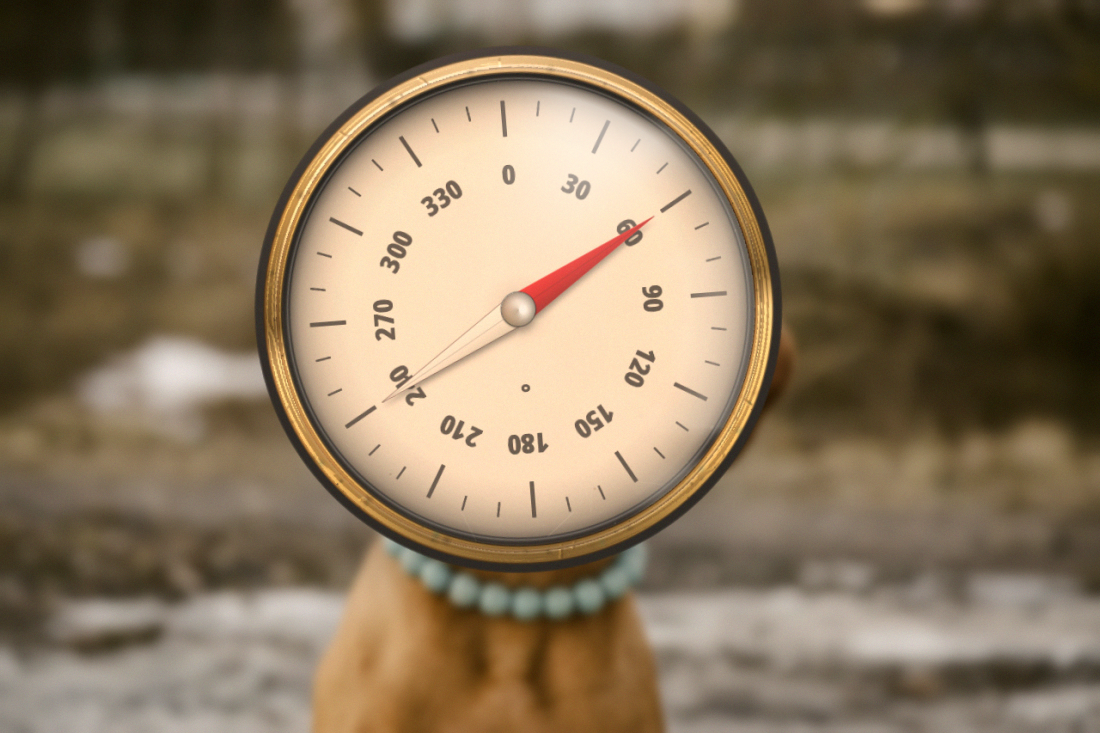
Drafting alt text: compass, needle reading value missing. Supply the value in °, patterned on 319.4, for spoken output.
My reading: 60
